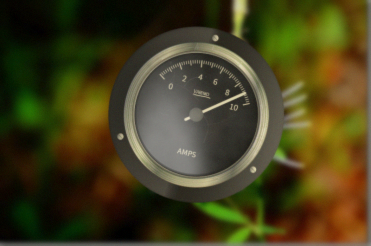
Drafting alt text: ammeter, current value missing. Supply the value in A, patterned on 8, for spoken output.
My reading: 9
